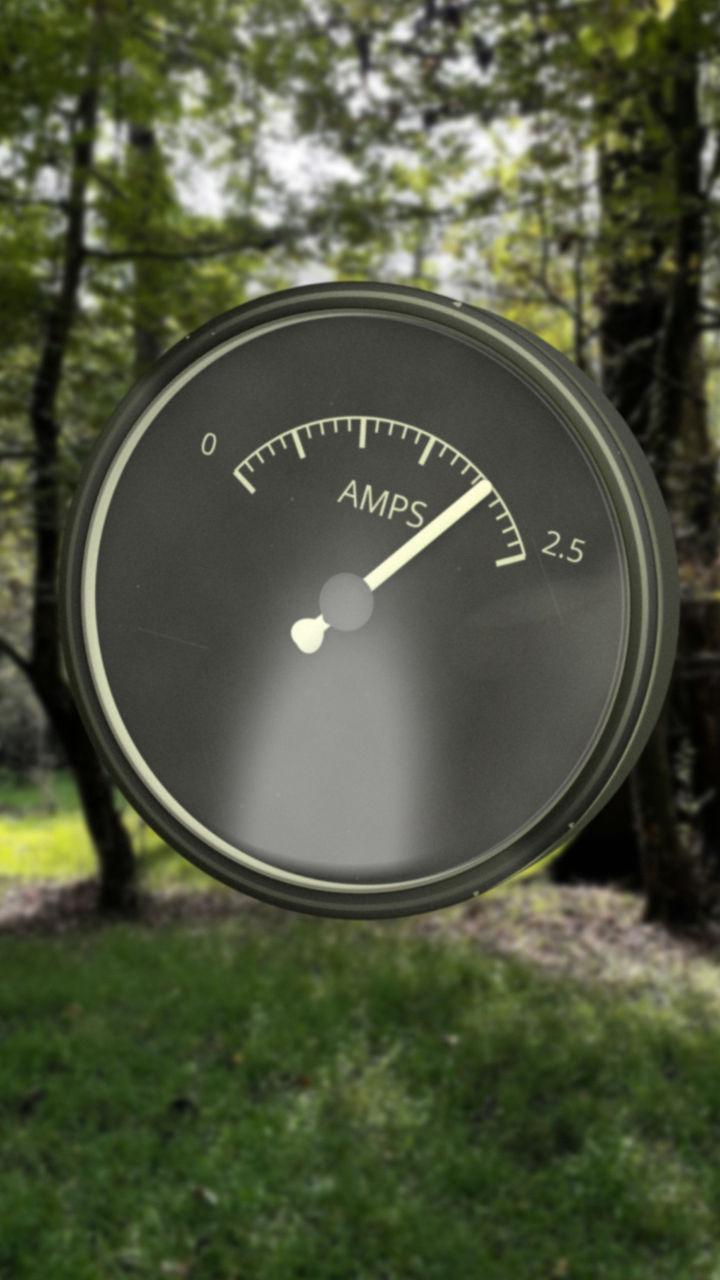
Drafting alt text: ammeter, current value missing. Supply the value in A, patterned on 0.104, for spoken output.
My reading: 2
